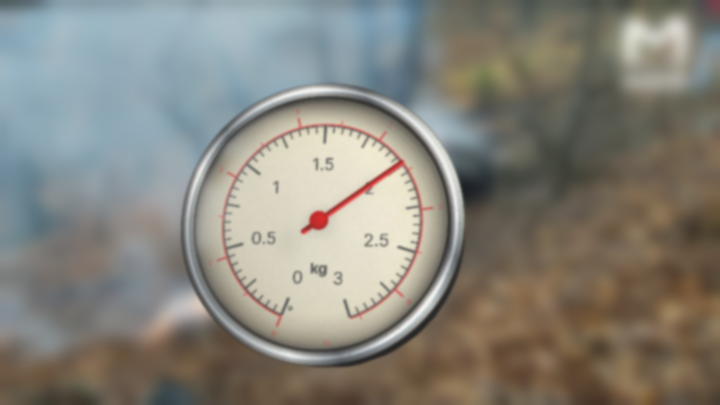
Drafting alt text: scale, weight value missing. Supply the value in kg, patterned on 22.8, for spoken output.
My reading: 2
